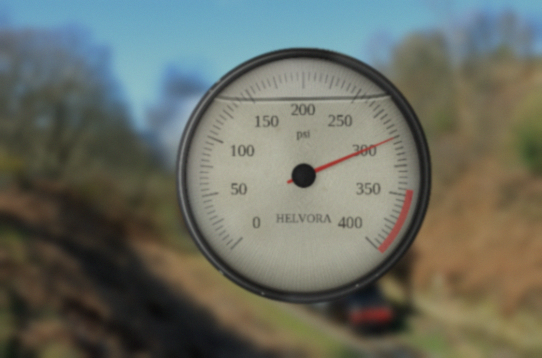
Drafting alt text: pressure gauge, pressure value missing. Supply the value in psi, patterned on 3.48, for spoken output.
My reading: 300
